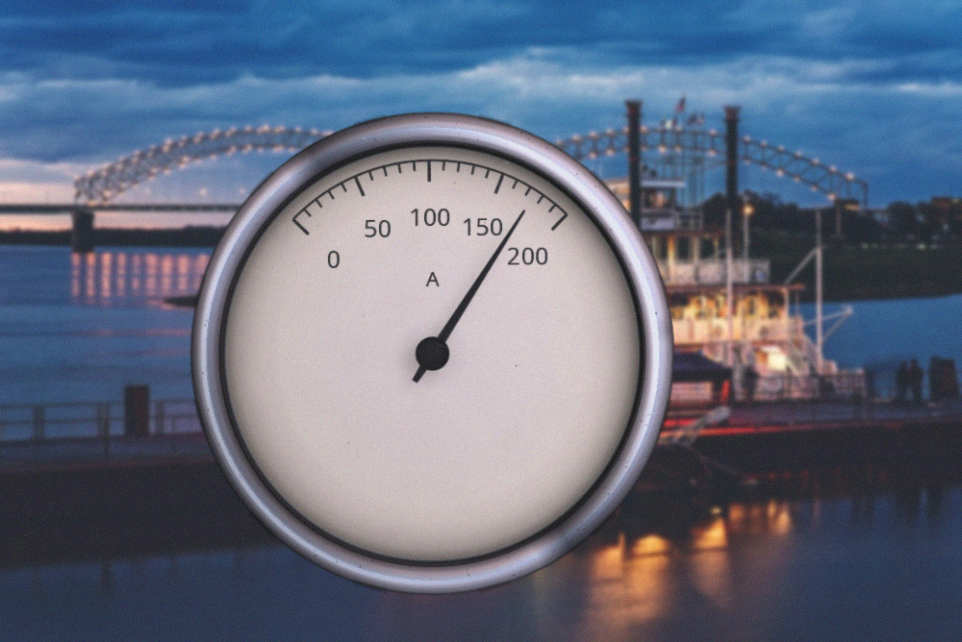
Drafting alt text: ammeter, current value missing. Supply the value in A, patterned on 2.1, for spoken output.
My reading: 175
